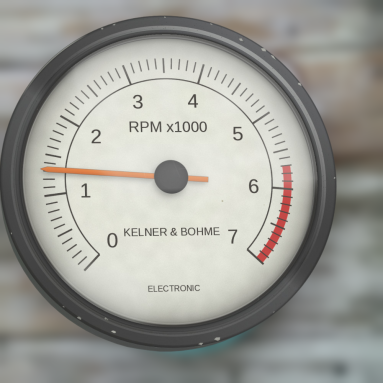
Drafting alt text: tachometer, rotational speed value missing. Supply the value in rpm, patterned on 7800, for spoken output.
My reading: 1300
